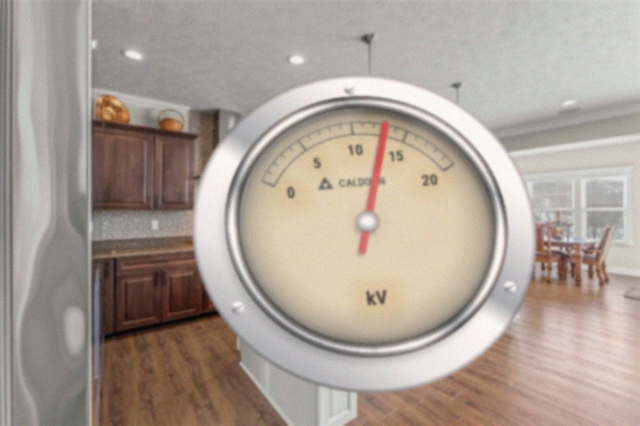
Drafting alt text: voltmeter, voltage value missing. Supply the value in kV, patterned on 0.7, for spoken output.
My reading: 13
